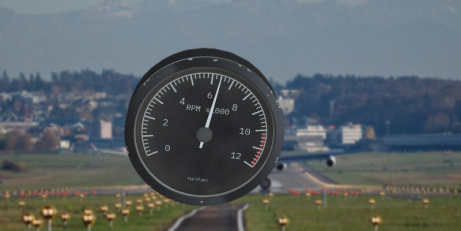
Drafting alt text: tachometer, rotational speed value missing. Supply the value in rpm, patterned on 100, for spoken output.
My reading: 6400
